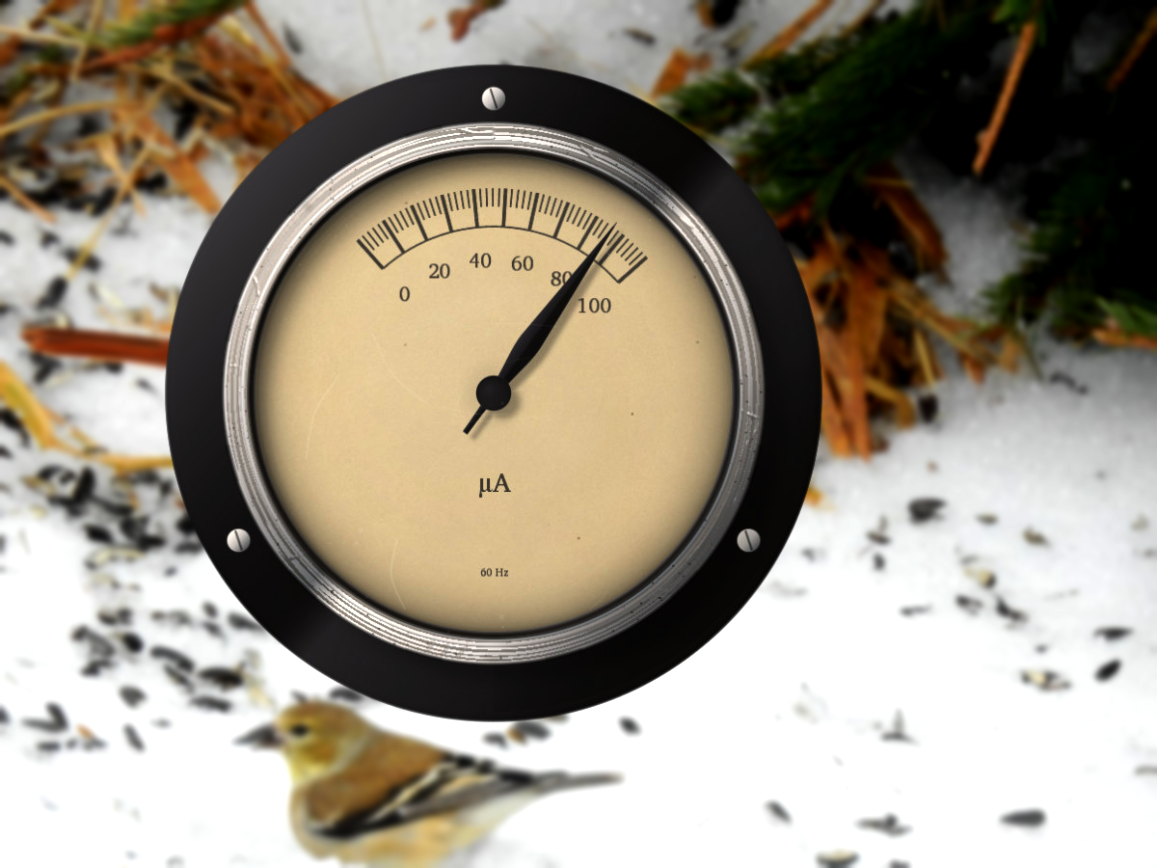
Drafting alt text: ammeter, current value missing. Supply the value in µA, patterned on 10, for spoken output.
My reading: 86
